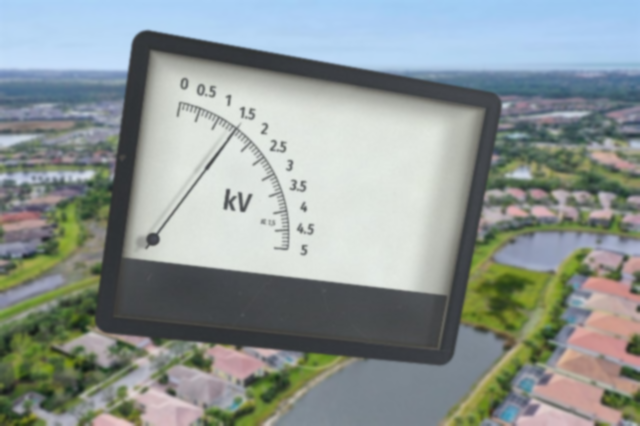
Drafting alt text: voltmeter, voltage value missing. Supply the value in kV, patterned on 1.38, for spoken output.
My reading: 1.5
